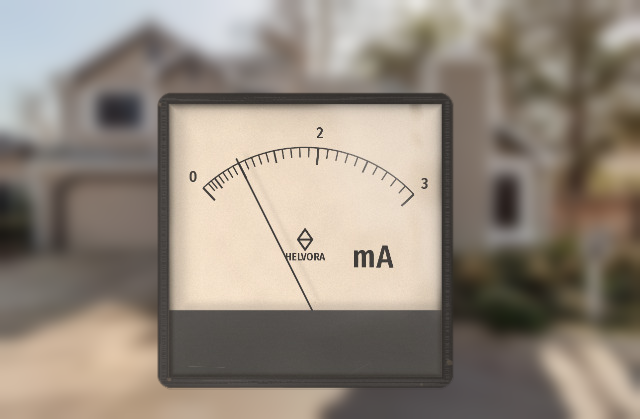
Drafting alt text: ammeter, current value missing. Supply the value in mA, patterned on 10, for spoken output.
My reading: 1
